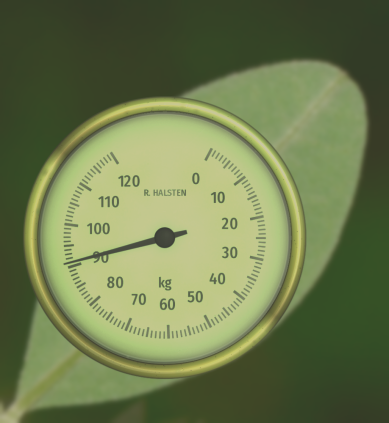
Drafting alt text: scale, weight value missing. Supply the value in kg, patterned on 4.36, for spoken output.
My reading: 91
